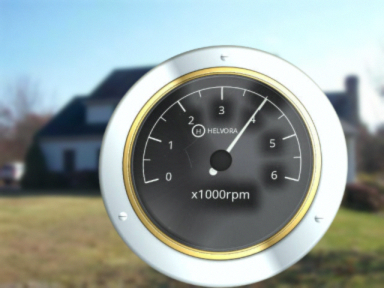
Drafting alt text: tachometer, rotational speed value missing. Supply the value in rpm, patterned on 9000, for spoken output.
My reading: 4000
